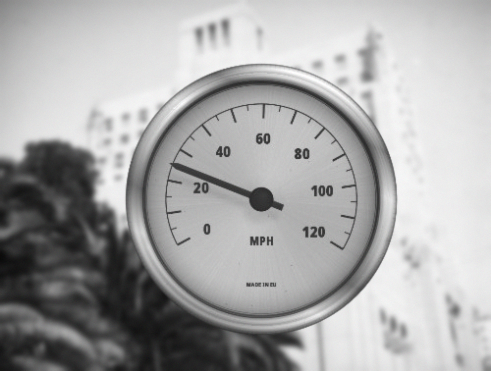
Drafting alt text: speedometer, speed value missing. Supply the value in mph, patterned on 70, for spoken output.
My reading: 25
